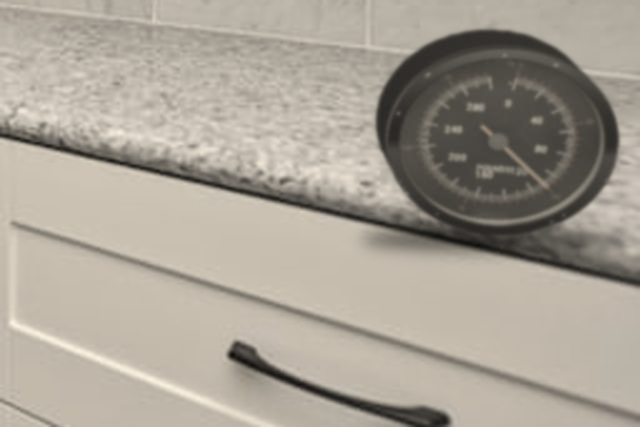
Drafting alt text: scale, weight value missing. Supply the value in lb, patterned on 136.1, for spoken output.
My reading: 110
